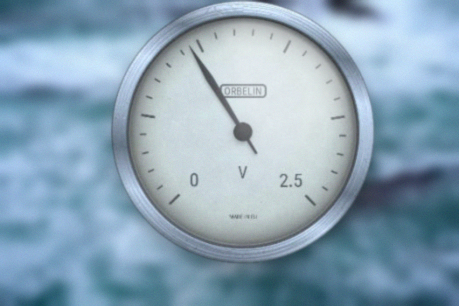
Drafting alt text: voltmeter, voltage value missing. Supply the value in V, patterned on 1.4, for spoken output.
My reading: 0.95
